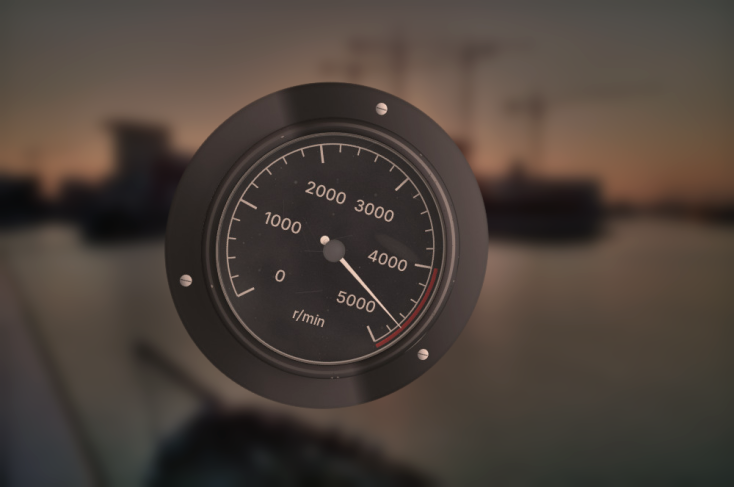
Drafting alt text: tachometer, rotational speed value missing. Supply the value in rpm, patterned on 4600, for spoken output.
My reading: 4700
